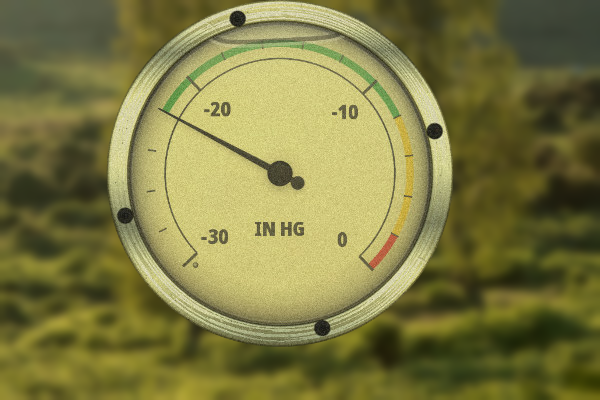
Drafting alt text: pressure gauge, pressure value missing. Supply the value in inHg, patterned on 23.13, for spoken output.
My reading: -22
